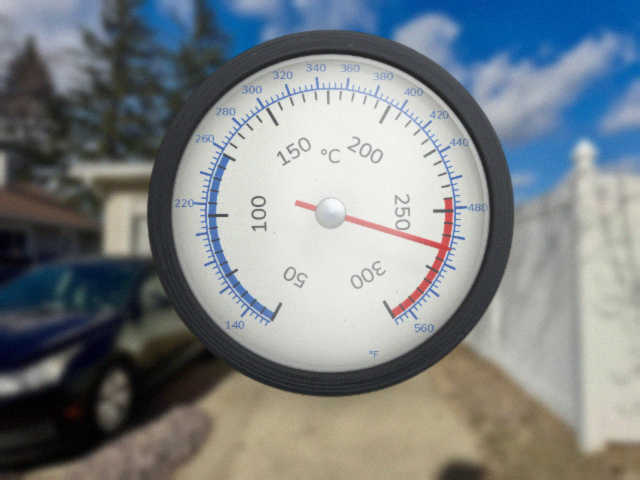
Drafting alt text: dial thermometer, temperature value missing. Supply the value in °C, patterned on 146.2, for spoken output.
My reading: 265
